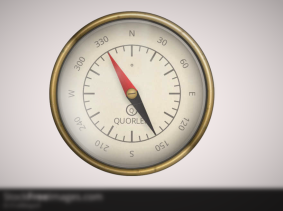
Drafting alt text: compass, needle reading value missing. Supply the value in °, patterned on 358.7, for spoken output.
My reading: 330
